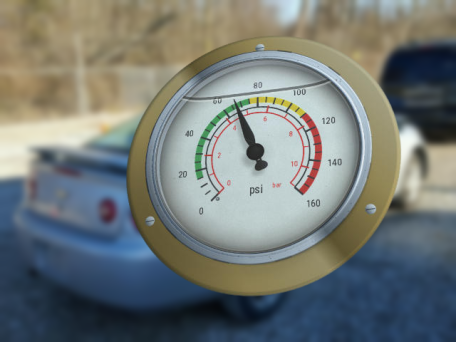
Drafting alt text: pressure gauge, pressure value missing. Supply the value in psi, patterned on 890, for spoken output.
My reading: 67.5
